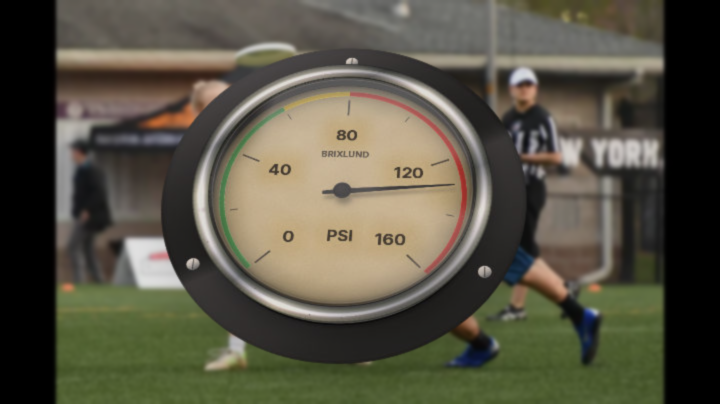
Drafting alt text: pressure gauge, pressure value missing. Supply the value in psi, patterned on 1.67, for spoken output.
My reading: 130
